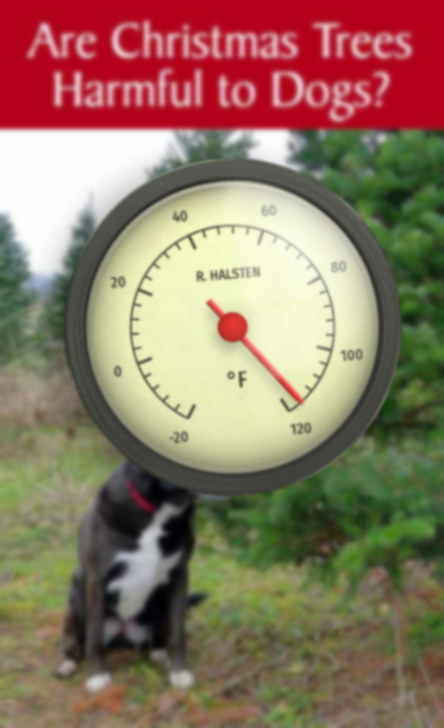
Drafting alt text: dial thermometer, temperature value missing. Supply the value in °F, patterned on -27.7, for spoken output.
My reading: 116
